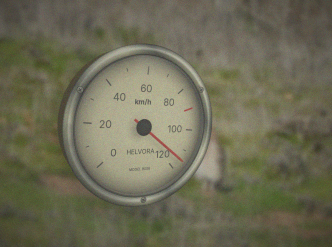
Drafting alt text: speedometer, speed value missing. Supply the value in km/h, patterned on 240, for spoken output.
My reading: 115
